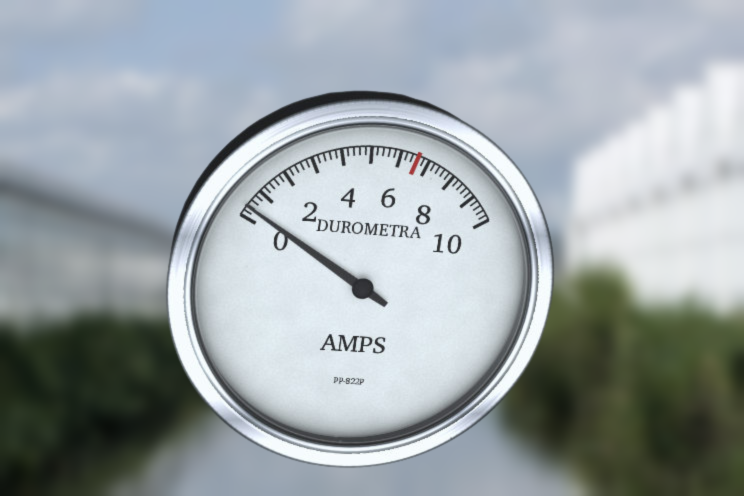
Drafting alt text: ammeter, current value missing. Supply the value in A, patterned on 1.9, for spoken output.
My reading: 0.4
